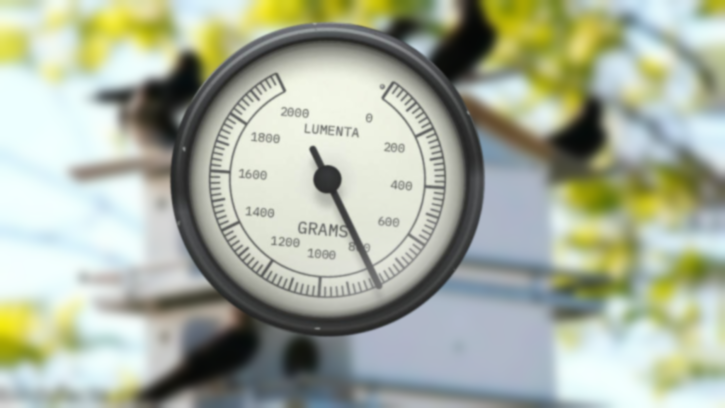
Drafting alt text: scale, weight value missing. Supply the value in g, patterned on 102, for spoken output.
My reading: 800
